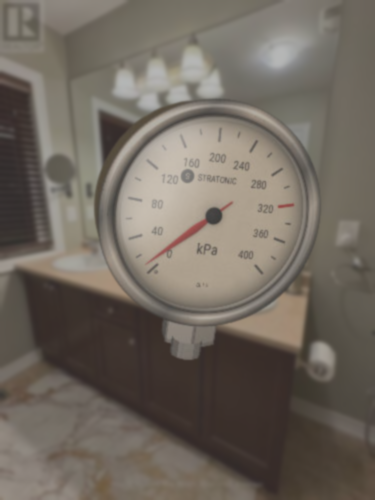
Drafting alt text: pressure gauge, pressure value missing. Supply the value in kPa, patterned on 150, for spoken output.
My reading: 10
